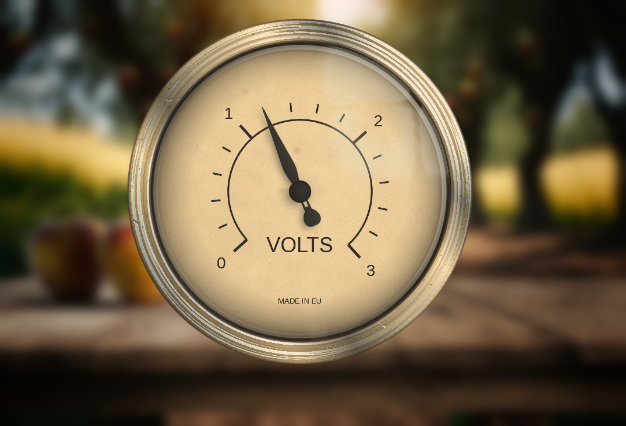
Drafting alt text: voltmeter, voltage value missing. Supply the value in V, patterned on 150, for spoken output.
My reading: 1.2
